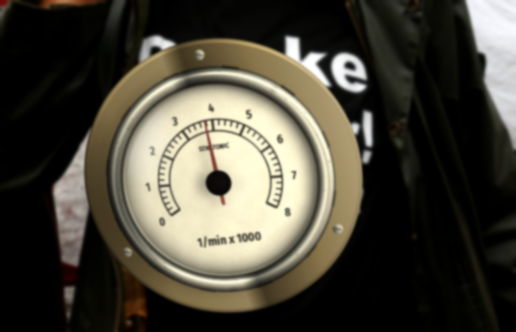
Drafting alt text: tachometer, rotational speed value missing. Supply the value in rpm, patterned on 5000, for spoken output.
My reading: 3800
